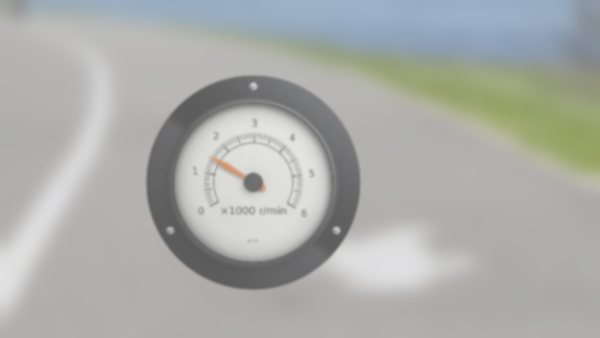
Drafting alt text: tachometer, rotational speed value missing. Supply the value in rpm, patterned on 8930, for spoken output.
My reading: 1500
